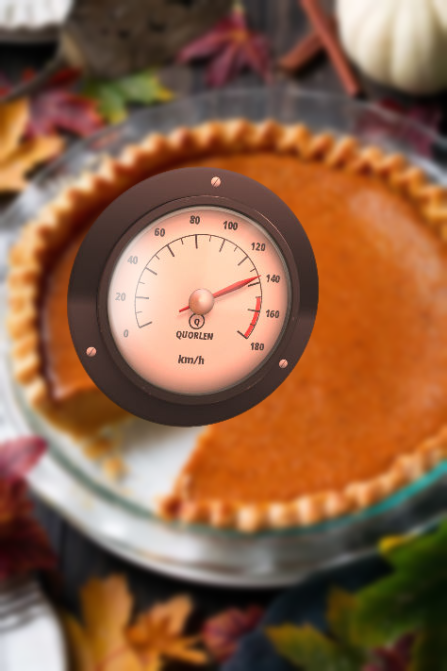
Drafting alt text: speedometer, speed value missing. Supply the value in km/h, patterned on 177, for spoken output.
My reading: 135
